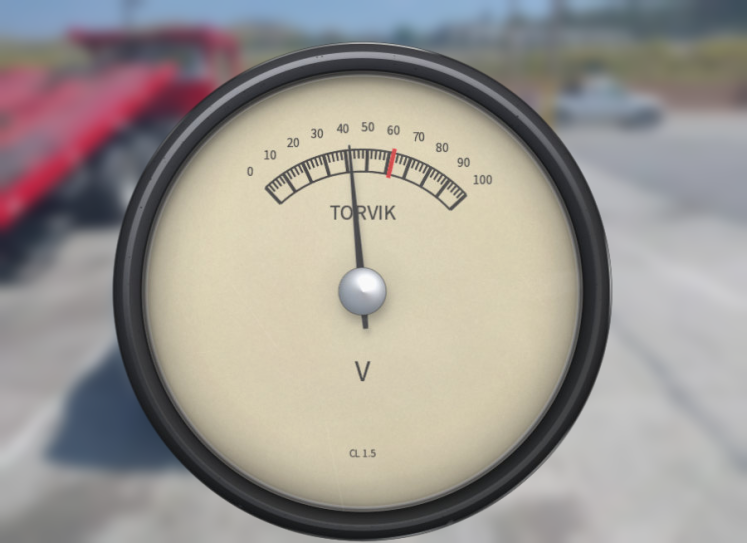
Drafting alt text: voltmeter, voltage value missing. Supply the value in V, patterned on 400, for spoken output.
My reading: 42
